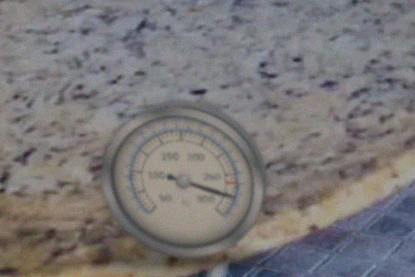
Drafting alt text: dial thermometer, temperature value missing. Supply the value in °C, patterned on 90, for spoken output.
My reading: 275
